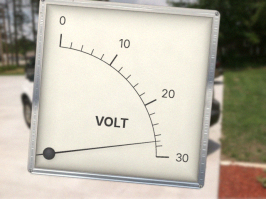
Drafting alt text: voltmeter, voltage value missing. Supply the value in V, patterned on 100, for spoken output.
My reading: 27
